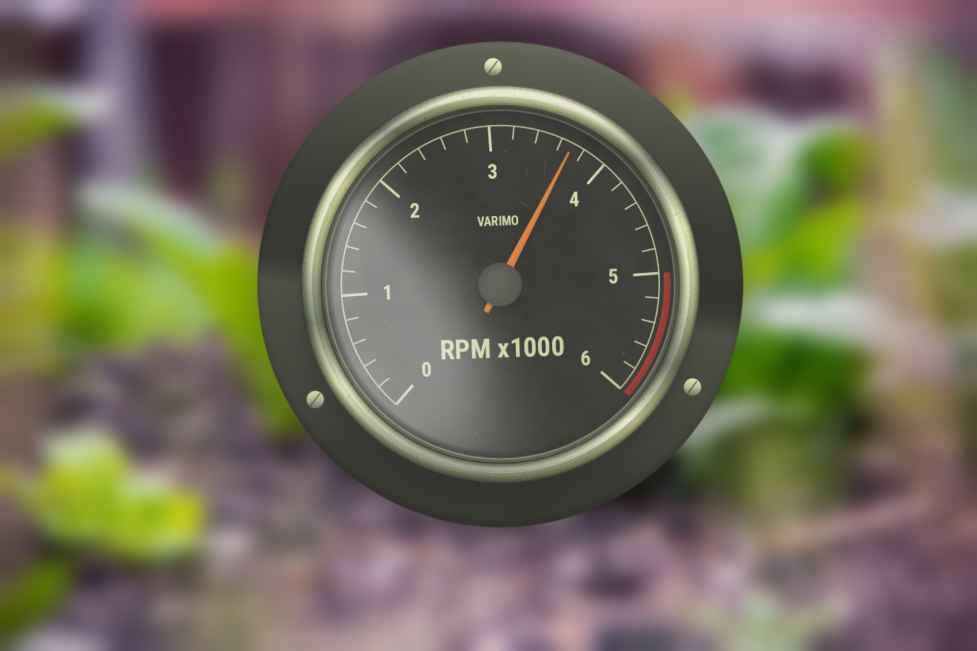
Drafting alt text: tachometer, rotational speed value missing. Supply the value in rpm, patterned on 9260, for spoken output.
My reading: 3700
